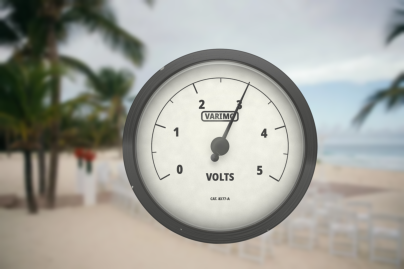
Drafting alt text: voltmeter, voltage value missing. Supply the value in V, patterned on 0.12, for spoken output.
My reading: 3
